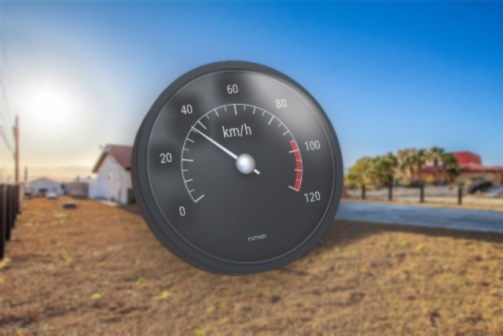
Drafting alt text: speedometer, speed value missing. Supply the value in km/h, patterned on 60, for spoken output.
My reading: 35
